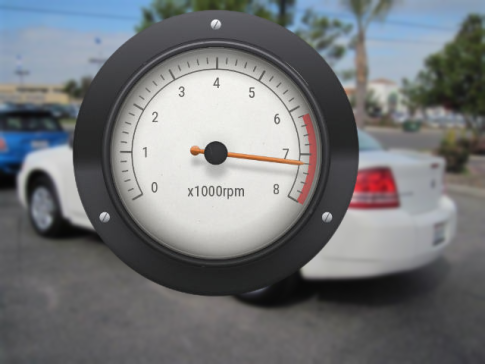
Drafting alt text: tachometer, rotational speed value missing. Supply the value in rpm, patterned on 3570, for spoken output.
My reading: 7200
